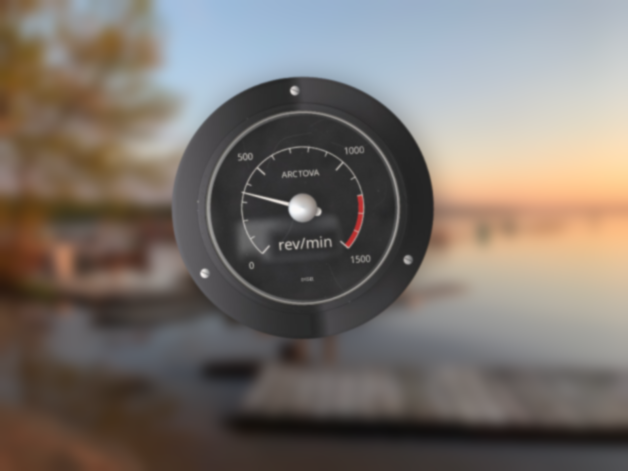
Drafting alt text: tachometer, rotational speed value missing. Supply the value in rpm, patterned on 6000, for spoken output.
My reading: 350
